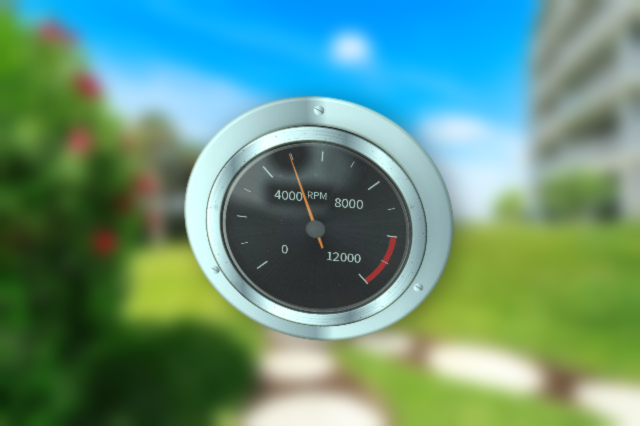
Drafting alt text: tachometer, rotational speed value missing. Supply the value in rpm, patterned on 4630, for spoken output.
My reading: 5000
